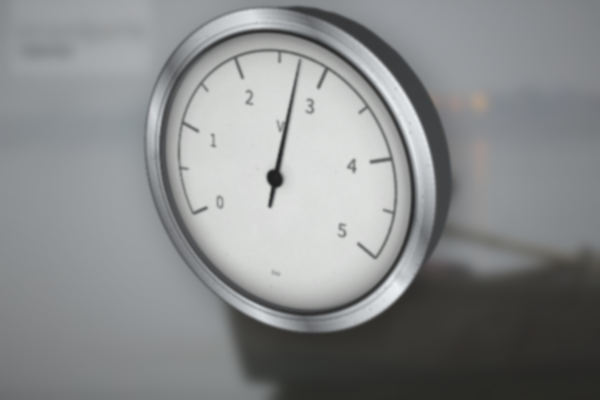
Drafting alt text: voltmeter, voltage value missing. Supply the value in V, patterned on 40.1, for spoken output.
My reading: 2.75
